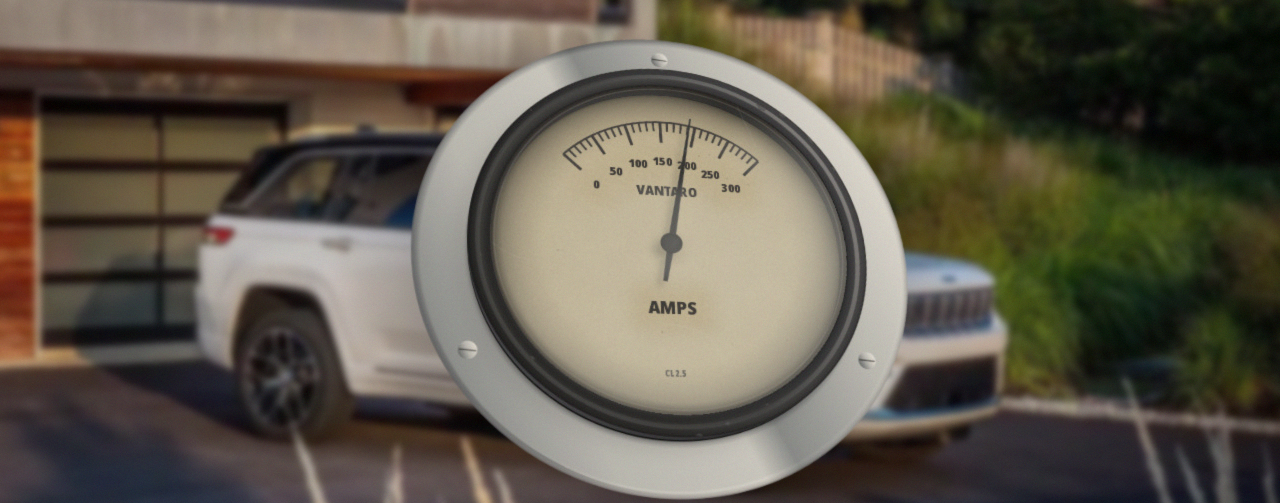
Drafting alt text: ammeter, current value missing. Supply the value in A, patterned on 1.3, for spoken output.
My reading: 190
